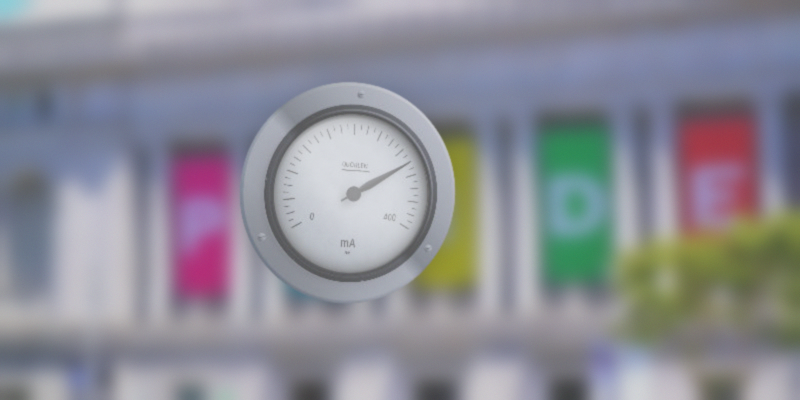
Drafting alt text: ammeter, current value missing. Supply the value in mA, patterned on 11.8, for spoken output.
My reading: 300
